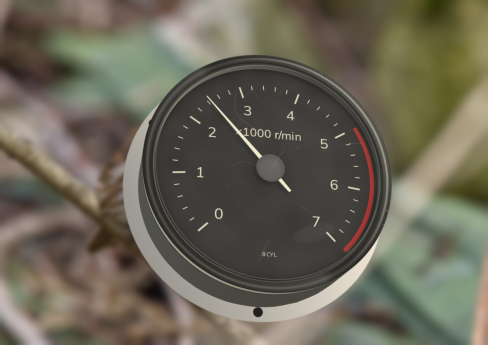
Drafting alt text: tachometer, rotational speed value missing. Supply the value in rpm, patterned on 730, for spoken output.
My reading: 2400
